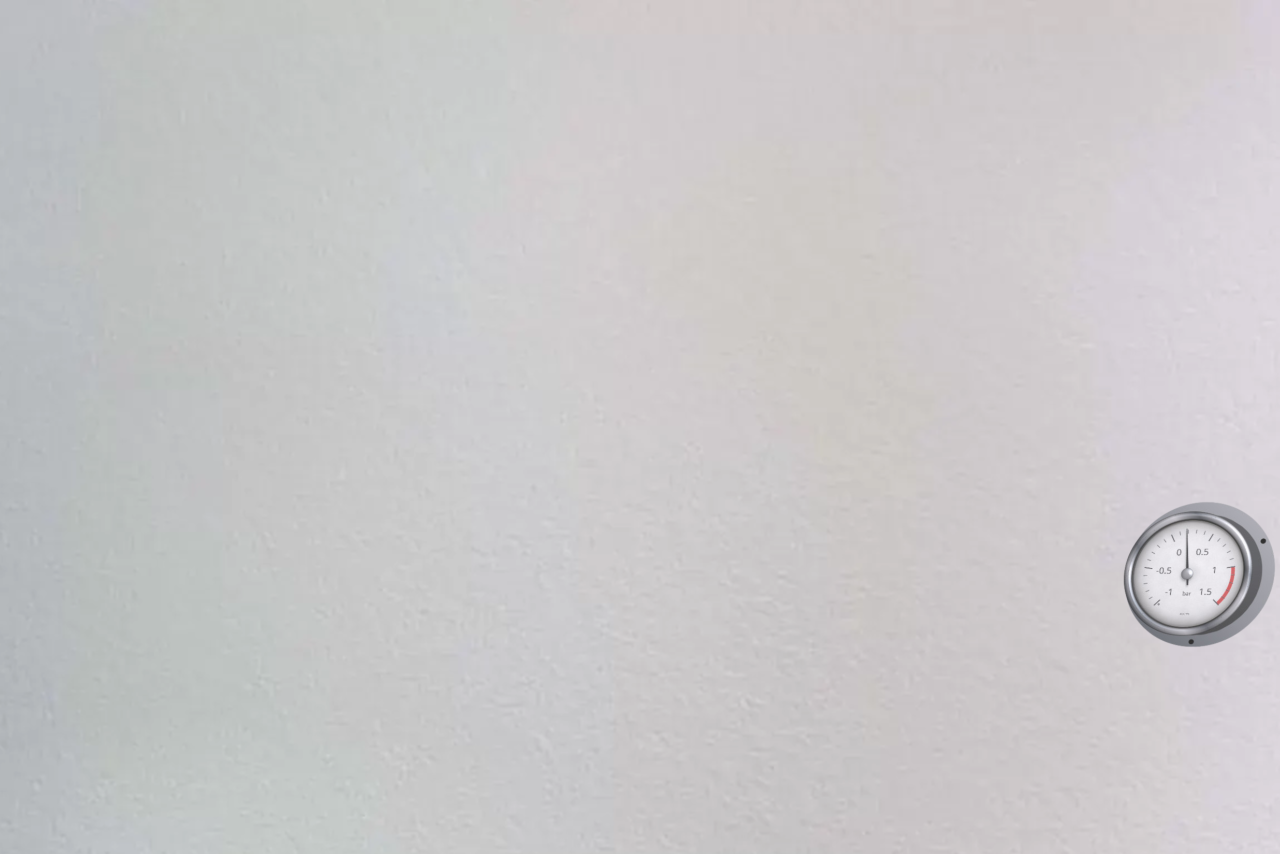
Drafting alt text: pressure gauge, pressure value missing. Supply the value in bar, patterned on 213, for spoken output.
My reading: 0.2
